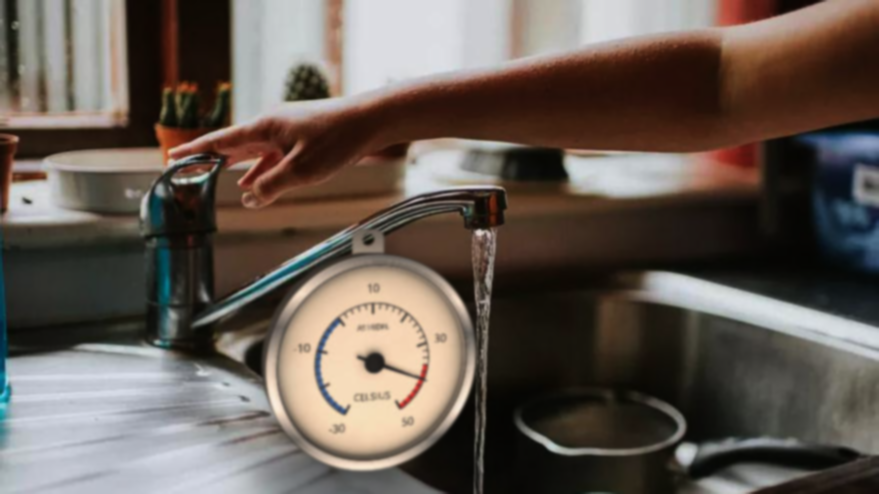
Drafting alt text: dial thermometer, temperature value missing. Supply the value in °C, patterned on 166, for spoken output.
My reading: 40
